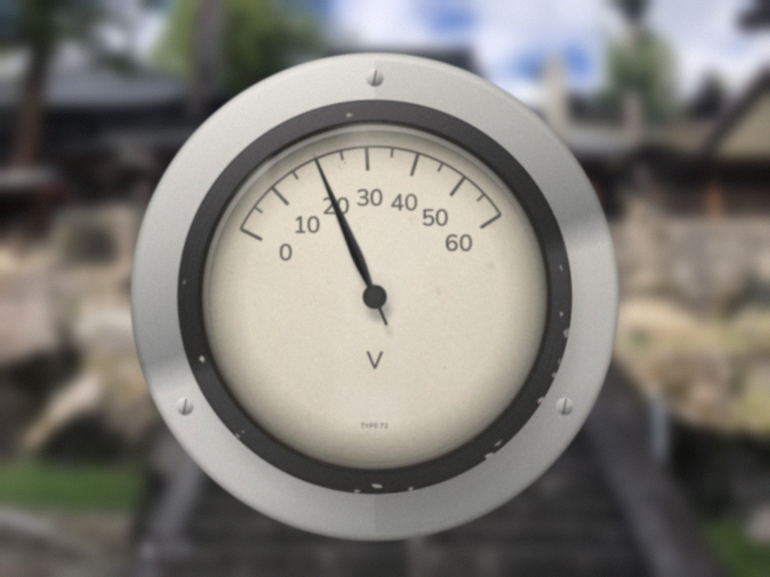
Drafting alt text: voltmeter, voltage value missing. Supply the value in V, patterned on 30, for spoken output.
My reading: 20
